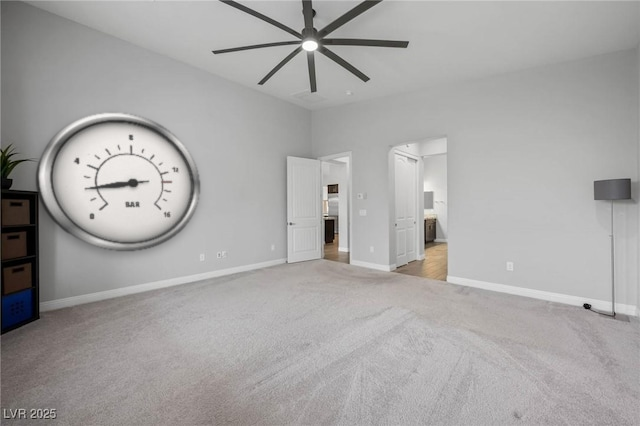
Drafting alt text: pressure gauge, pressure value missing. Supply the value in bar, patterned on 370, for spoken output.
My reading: 2
